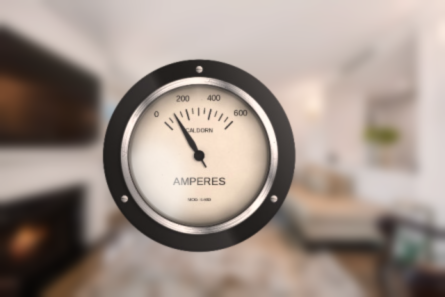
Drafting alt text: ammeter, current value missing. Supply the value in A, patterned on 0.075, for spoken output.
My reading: 100
